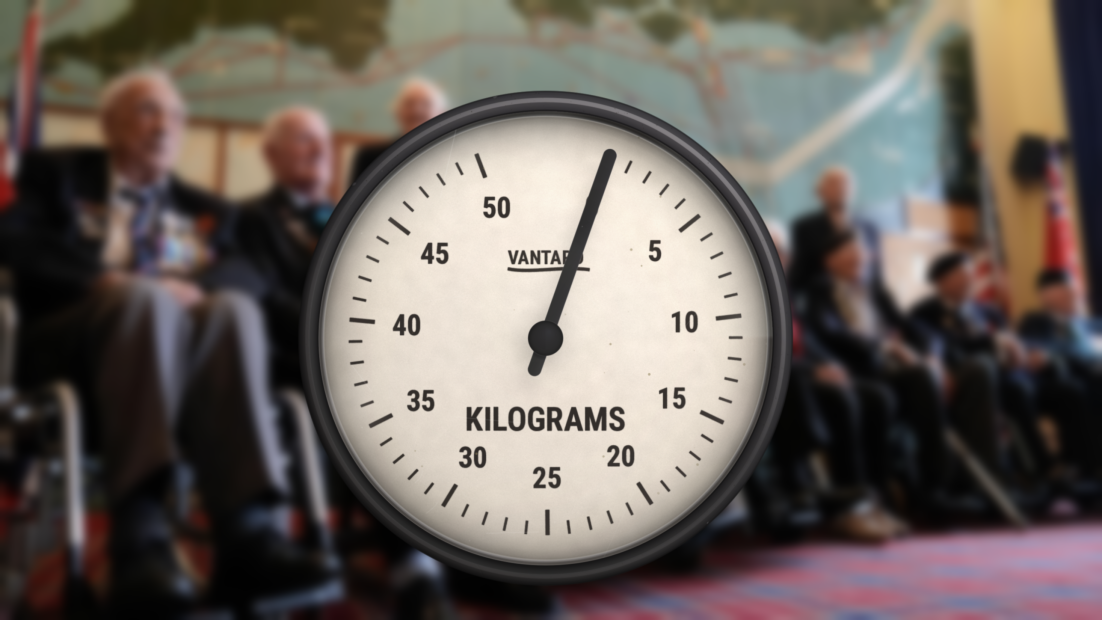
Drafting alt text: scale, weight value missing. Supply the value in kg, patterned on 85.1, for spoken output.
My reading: 0
